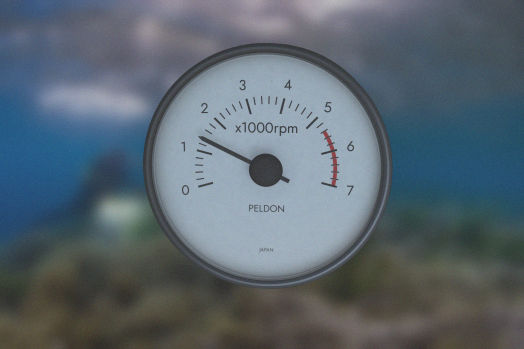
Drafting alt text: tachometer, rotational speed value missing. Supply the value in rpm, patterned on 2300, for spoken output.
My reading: 1400
